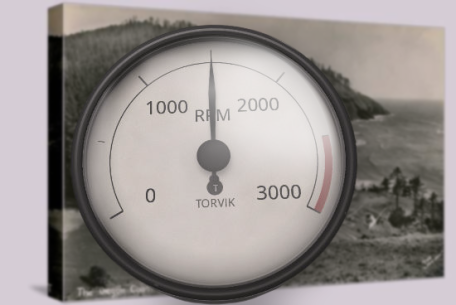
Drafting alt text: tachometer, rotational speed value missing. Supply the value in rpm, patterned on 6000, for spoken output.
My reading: 1500
